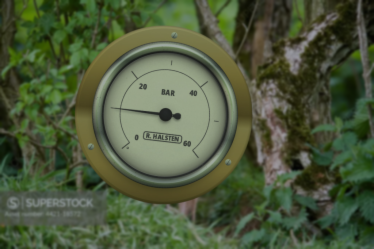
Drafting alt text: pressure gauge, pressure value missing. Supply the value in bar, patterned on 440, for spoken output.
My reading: 10
